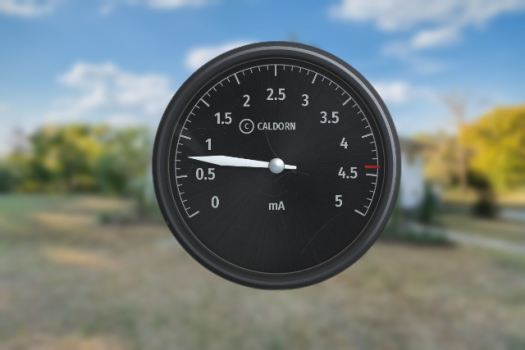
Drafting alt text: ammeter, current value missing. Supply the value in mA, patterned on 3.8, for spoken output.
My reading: 0.75
